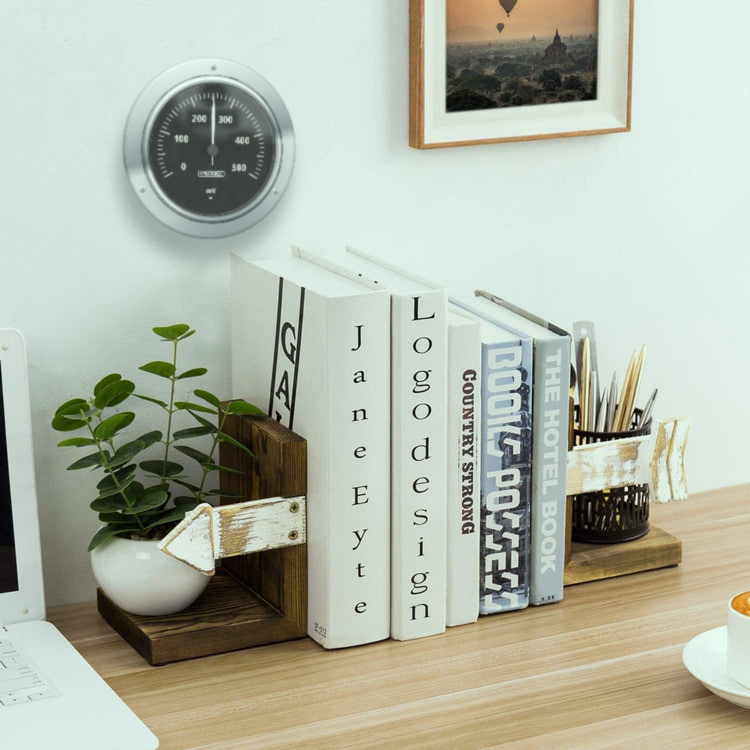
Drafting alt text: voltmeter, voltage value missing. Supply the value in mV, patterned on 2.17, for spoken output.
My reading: 250
